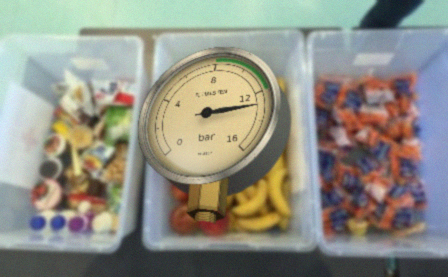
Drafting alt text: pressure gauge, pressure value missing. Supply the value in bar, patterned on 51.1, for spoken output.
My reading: 13
